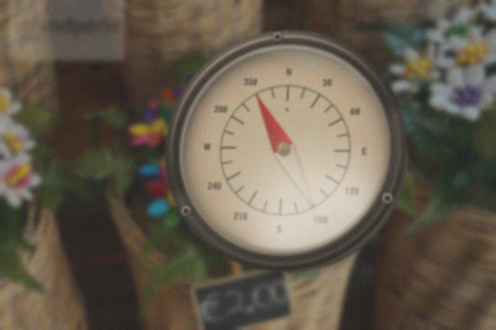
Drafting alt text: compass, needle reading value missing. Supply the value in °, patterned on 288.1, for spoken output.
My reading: 330
